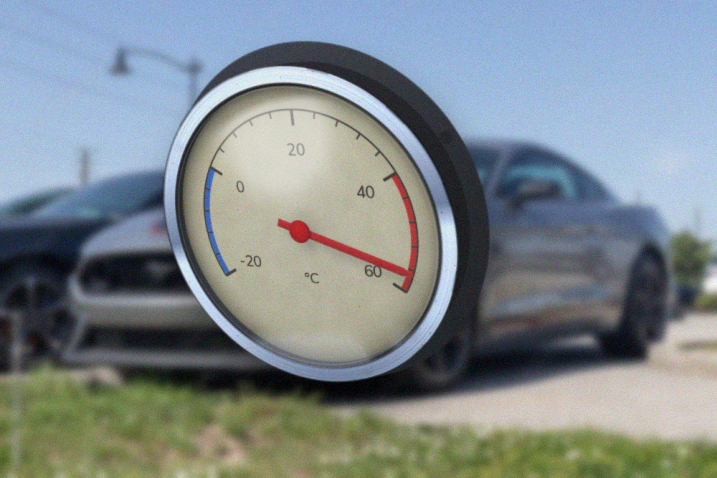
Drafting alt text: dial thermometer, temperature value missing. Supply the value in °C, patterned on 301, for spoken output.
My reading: 56
